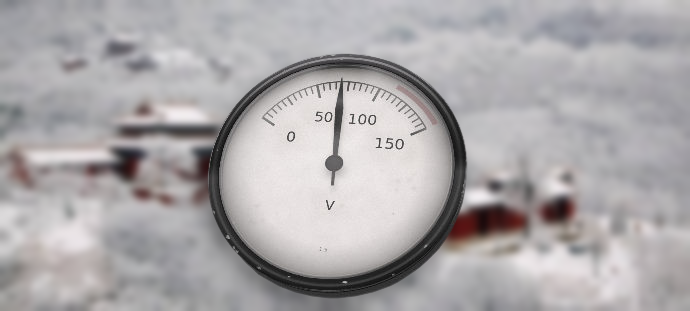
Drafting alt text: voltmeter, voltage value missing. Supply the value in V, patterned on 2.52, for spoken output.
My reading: 70
